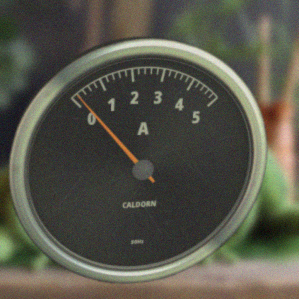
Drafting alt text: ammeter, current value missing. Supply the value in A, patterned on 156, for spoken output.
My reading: 0.2
